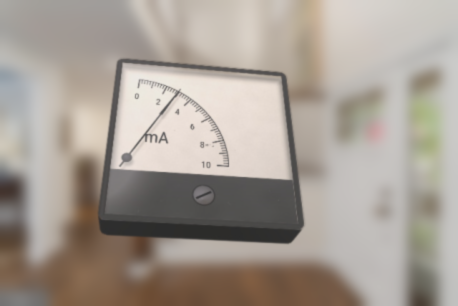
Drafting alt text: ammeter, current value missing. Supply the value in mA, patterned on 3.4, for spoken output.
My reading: 3
